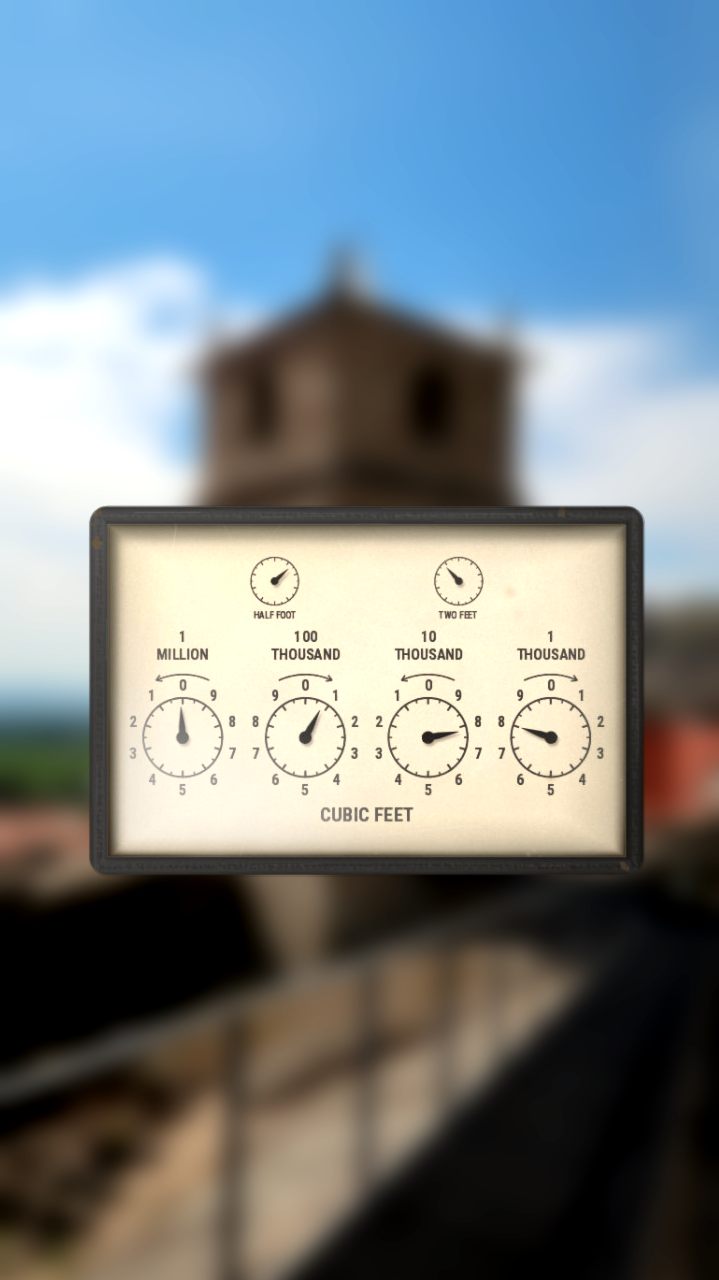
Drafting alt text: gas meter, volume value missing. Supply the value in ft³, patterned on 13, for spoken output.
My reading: 7800
